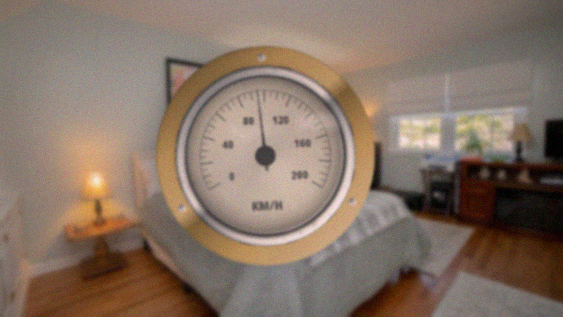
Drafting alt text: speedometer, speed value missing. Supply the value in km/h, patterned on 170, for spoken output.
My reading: 95
